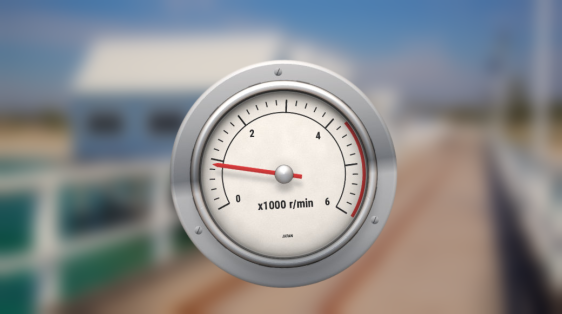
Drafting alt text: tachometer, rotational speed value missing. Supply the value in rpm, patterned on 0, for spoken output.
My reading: 900
